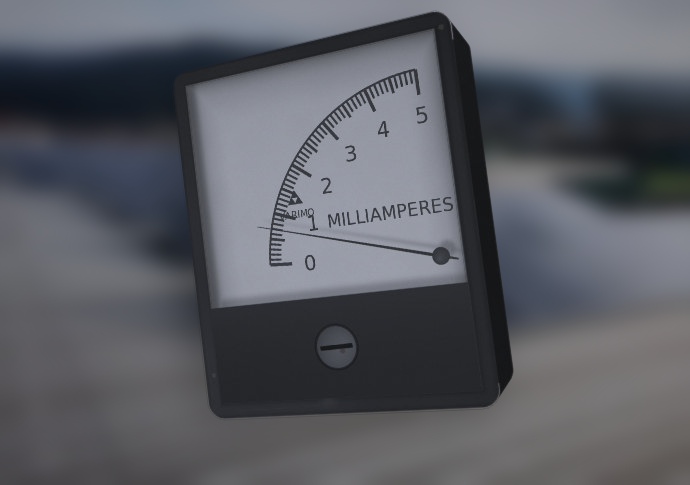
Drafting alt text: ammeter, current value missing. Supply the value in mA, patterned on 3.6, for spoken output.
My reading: 0.7
